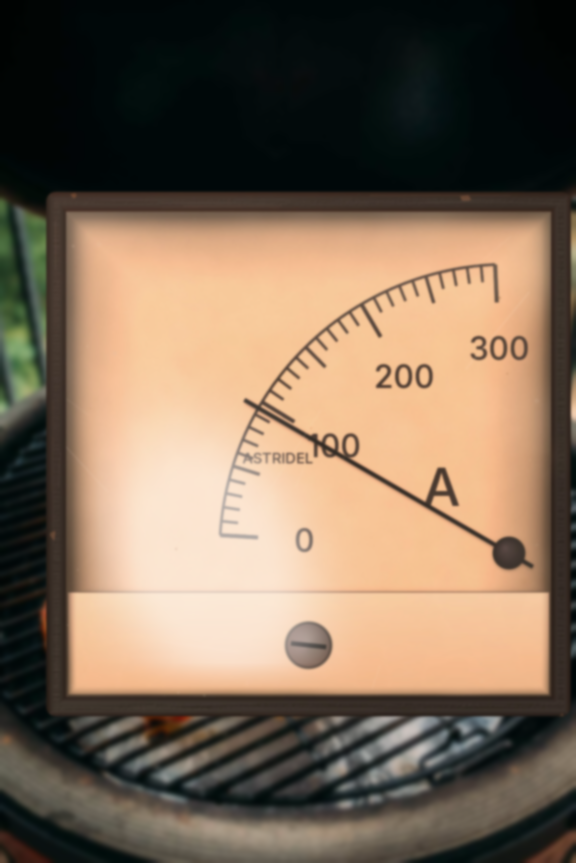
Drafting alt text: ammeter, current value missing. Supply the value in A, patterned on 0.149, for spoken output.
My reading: 95
